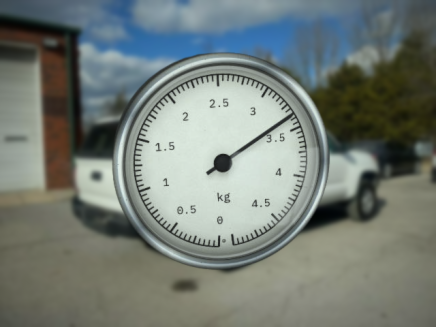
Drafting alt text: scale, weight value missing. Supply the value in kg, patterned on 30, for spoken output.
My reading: 3.35
